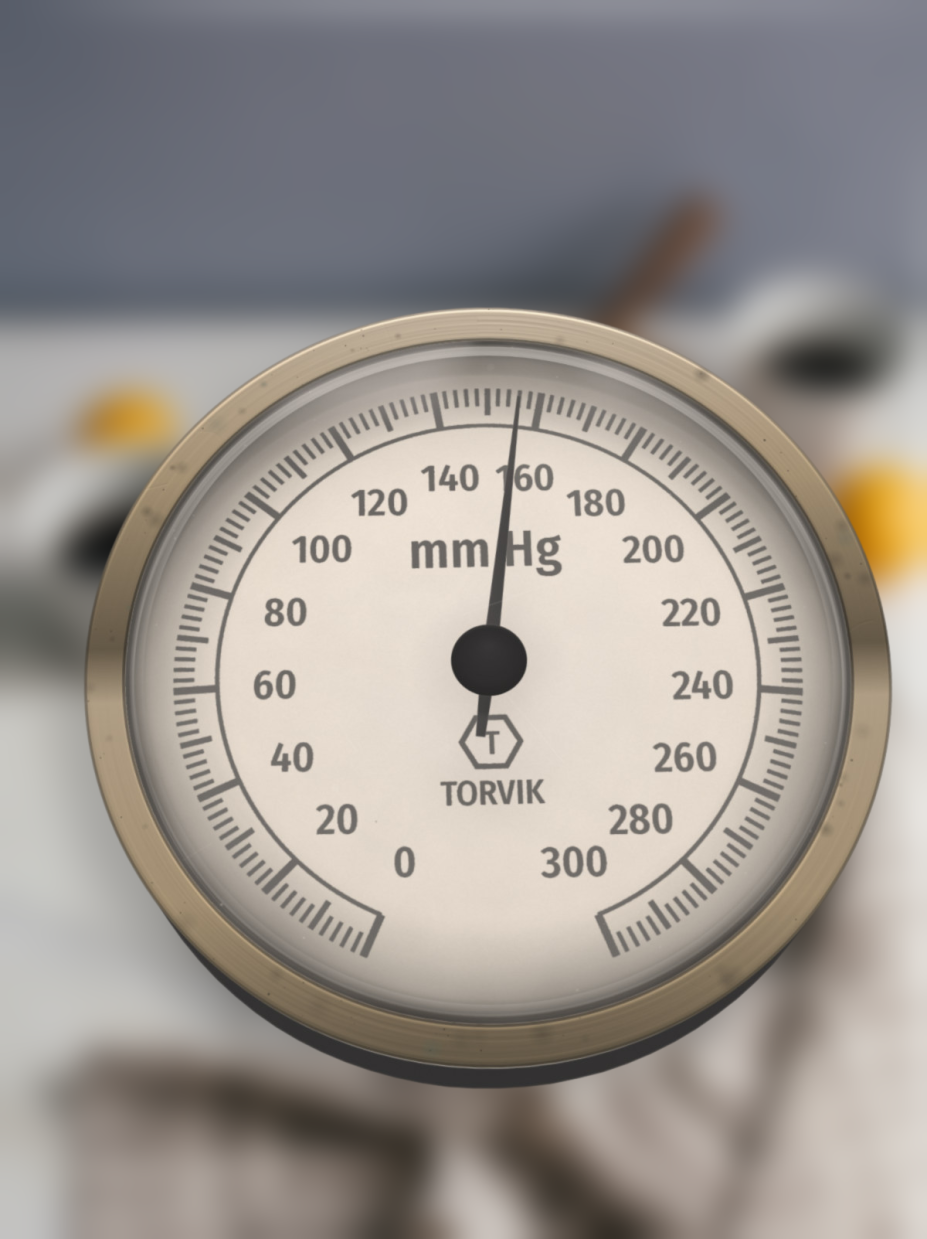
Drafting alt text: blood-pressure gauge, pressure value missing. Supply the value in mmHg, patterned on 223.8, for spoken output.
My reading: 156
